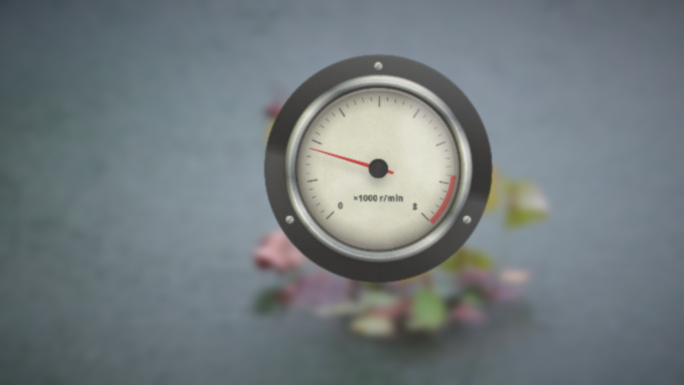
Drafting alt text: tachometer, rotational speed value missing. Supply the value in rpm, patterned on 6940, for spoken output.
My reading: 1800
